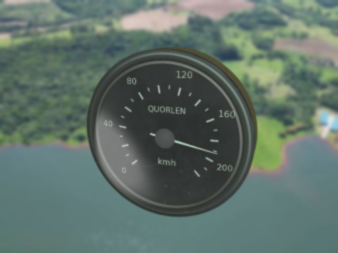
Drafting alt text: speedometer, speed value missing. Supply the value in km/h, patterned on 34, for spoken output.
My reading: 190
